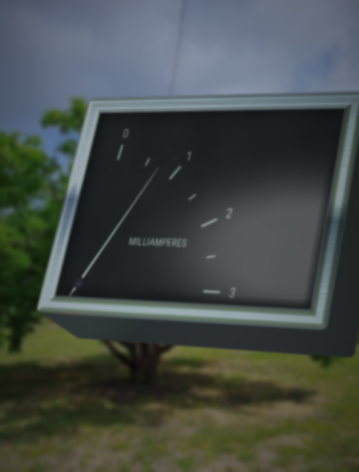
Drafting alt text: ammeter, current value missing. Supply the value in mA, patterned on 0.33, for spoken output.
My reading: 0.75
